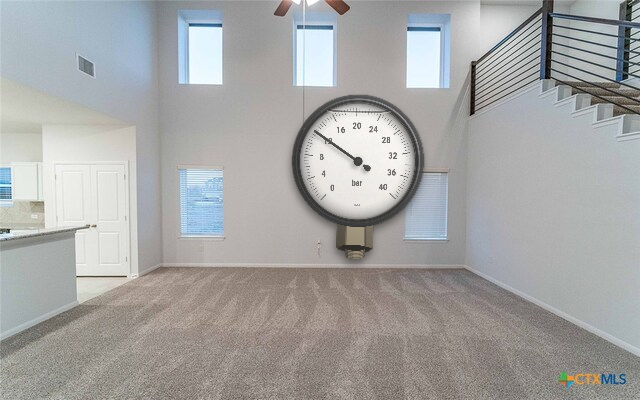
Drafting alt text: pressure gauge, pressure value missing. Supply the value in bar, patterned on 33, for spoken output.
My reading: 12
